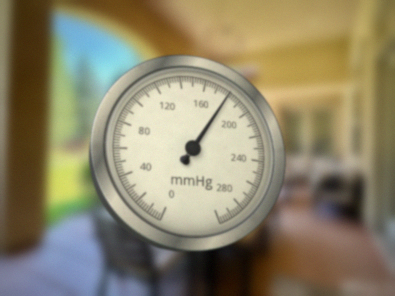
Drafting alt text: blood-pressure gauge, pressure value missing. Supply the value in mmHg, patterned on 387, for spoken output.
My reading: 180
